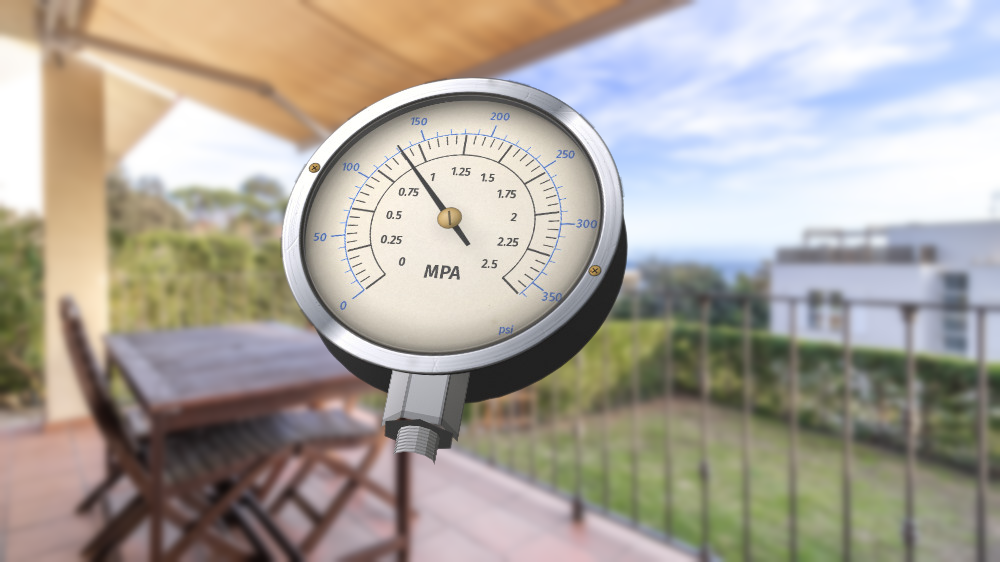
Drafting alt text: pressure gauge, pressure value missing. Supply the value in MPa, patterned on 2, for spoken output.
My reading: 0.9
